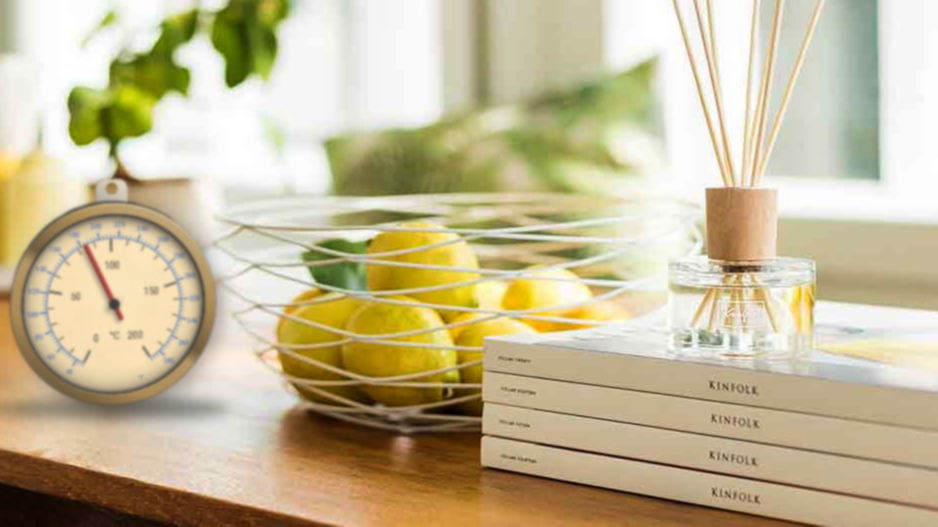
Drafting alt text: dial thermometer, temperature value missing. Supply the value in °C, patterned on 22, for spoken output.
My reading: 85
